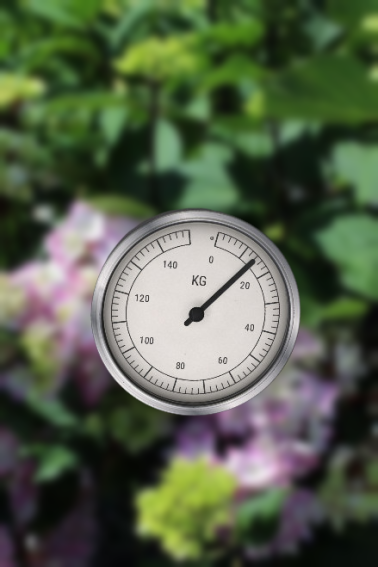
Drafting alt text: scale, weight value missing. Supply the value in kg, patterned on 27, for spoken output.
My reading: 14
